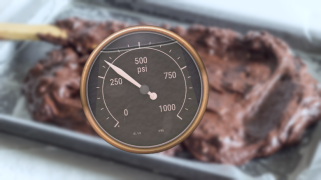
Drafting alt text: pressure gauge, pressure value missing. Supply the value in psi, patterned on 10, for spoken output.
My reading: 325
